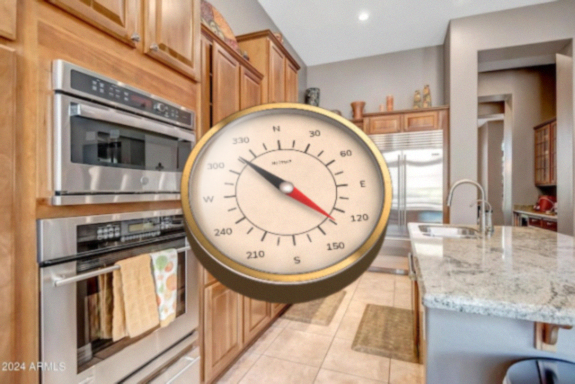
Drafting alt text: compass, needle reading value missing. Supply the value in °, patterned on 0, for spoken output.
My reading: 135
